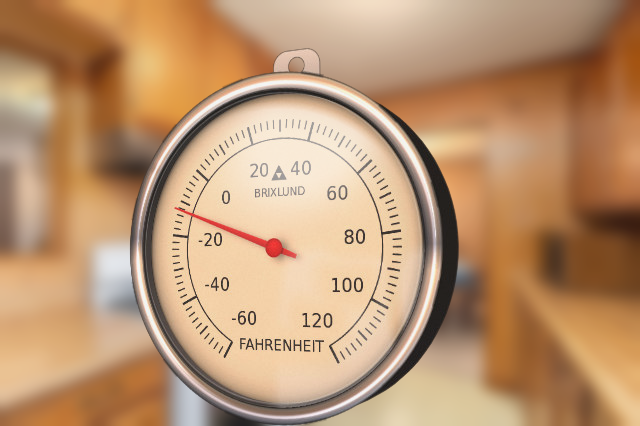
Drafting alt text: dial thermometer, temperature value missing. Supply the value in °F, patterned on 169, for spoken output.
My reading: -12
